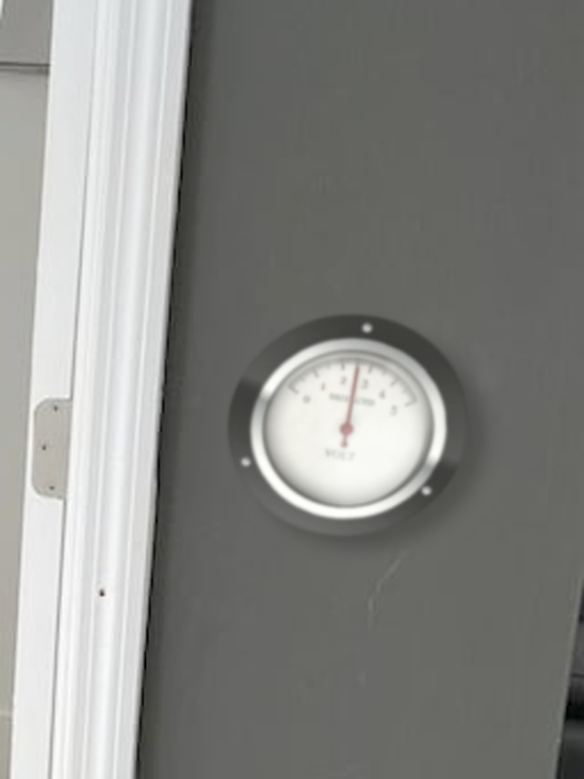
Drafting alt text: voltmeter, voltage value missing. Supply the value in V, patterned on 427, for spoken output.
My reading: 2.5
